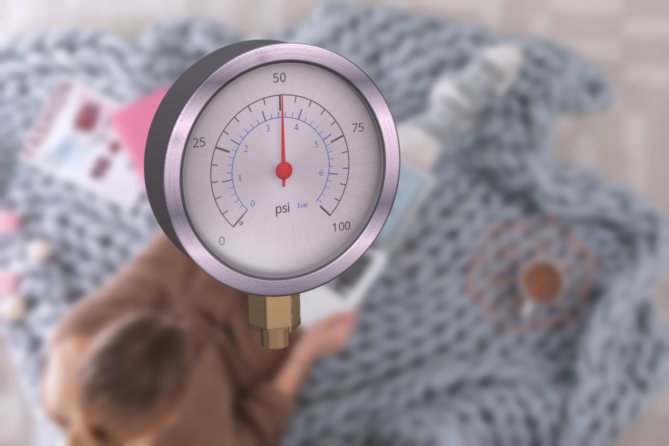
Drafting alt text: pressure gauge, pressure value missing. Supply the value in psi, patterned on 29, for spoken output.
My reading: 50
